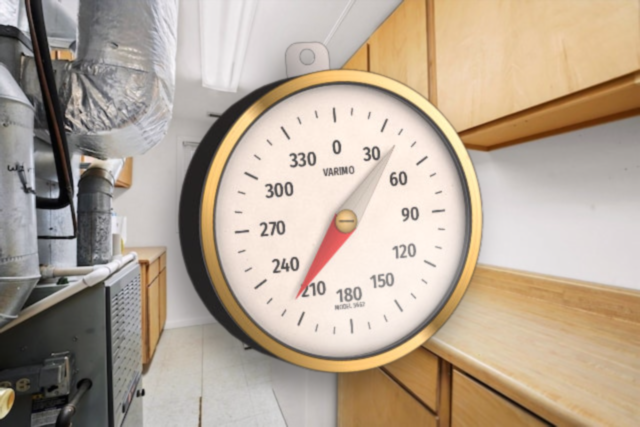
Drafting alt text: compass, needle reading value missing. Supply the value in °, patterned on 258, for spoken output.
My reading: 220
